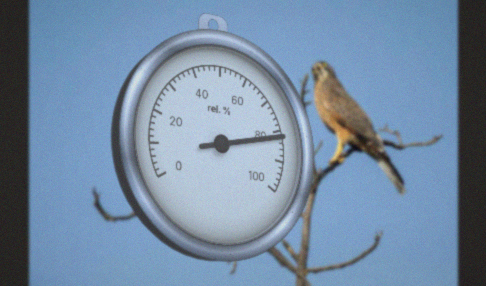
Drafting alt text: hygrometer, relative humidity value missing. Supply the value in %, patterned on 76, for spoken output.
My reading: 82
